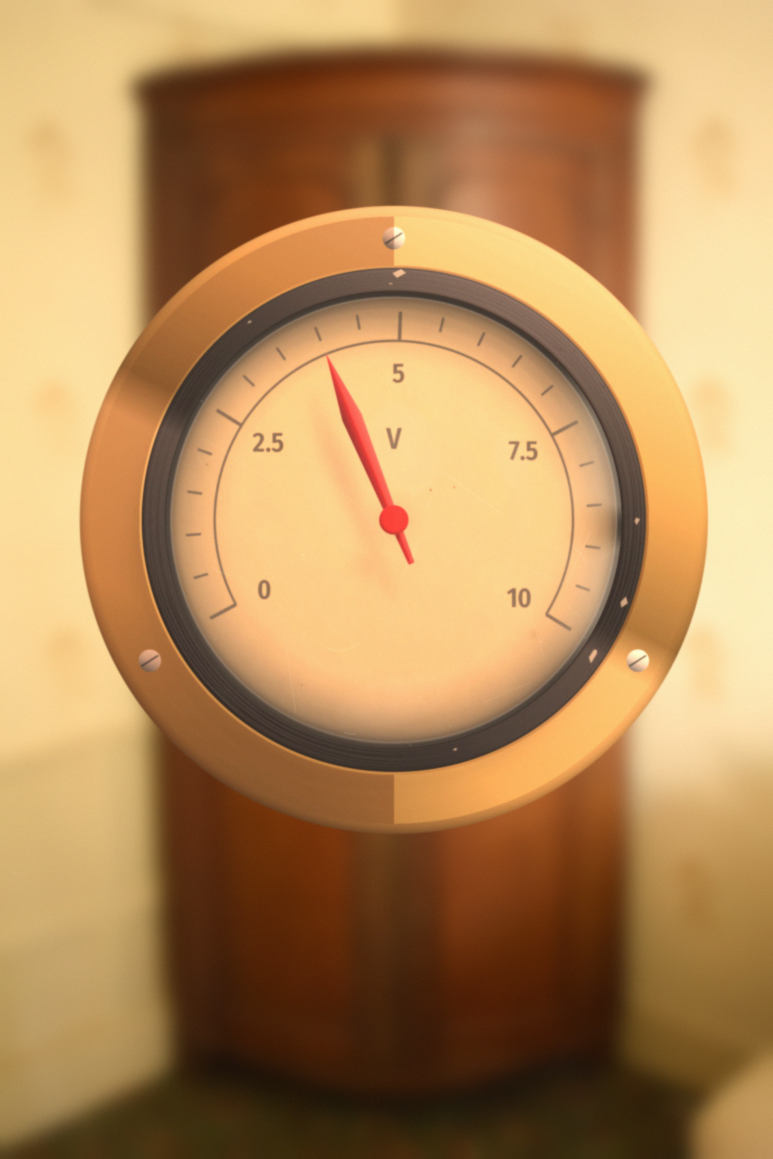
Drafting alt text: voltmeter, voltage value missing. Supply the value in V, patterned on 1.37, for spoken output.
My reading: 4
